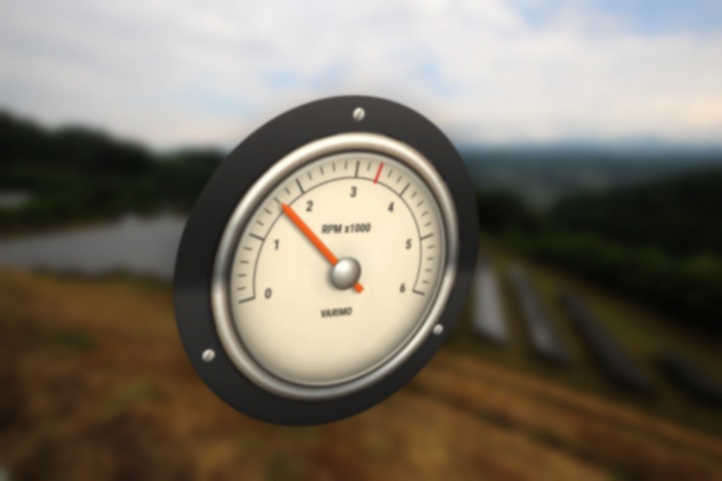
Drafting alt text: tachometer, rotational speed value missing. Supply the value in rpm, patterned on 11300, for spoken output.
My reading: 1600
